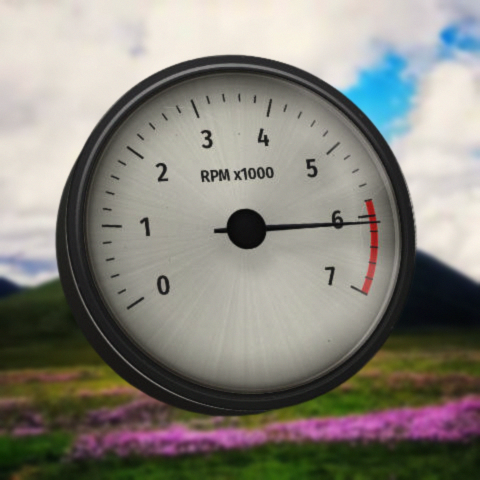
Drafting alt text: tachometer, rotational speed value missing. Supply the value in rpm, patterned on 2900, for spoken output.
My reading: 6100
